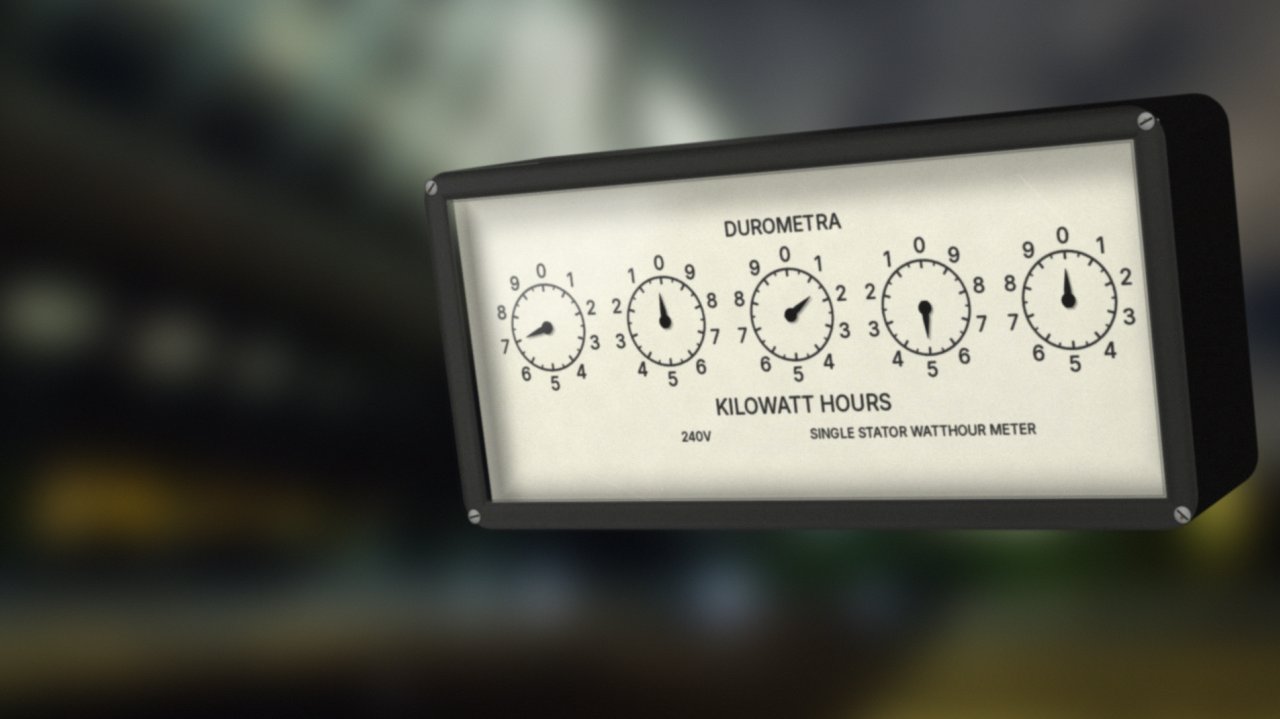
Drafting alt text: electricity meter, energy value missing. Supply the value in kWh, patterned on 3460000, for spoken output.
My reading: 70150
